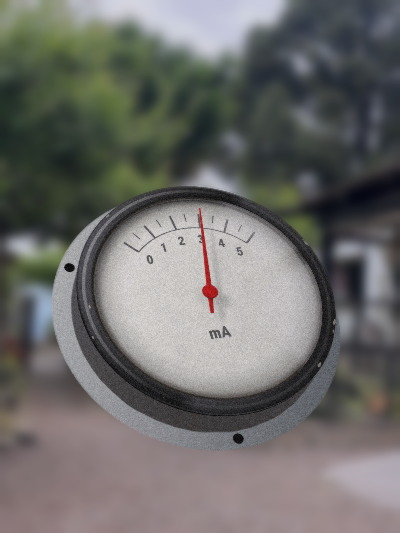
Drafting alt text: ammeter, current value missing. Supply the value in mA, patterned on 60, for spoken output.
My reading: 3
